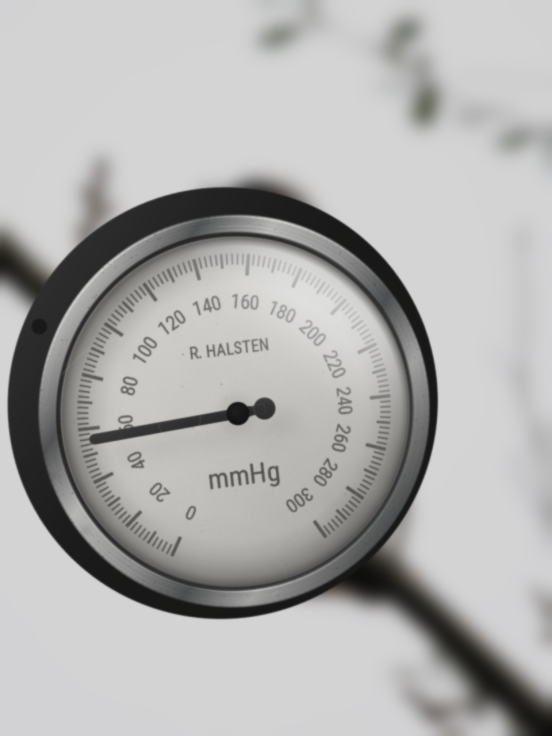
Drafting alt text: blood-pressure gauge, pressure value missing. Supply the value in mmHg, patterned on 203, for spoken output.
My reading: 56
